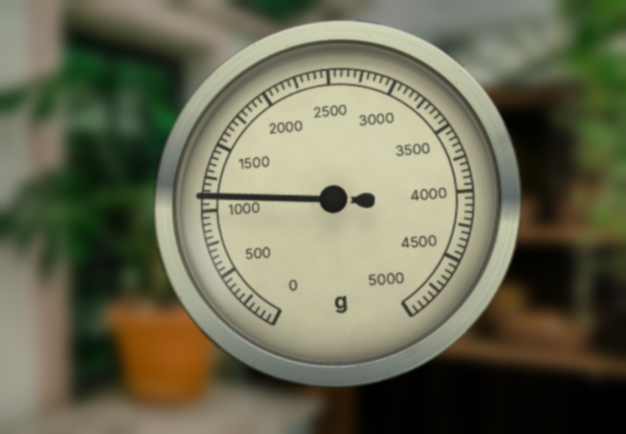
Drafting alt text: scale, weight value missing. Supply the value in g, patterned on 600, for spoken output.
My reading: 1100
